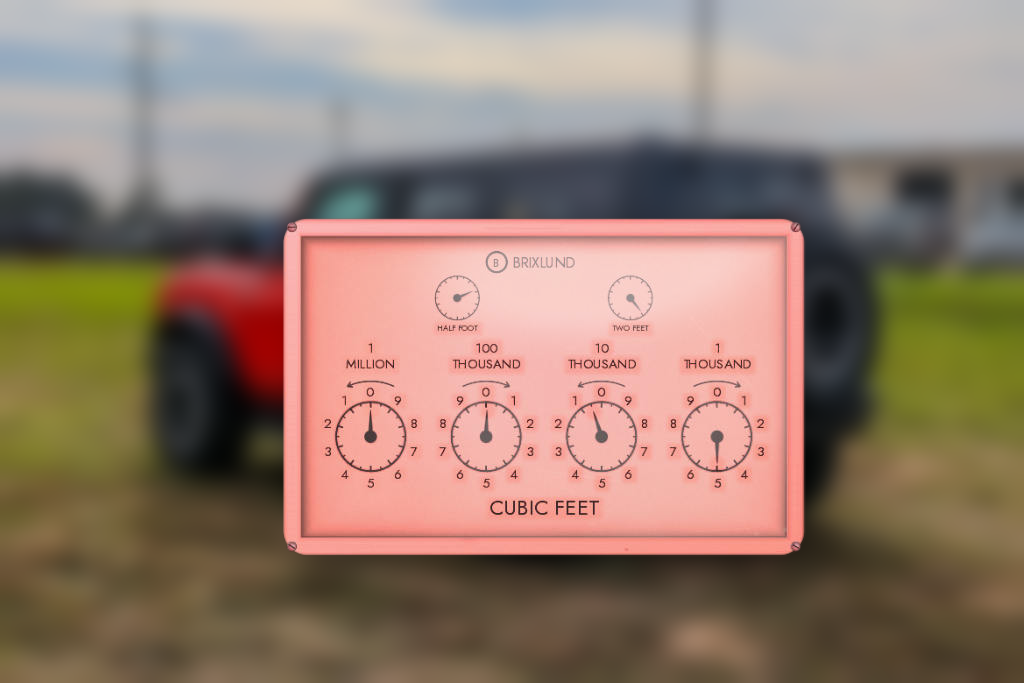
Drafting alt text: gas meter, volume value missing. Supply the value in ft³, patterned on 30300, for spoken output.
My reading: 500
